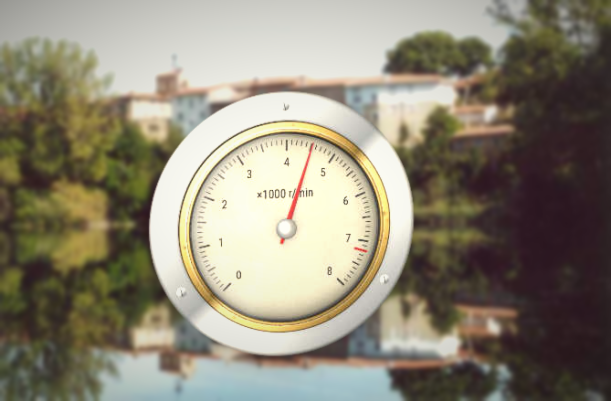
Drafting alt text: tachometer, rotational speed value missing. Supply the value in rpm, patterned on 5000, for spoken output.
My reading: 4500
